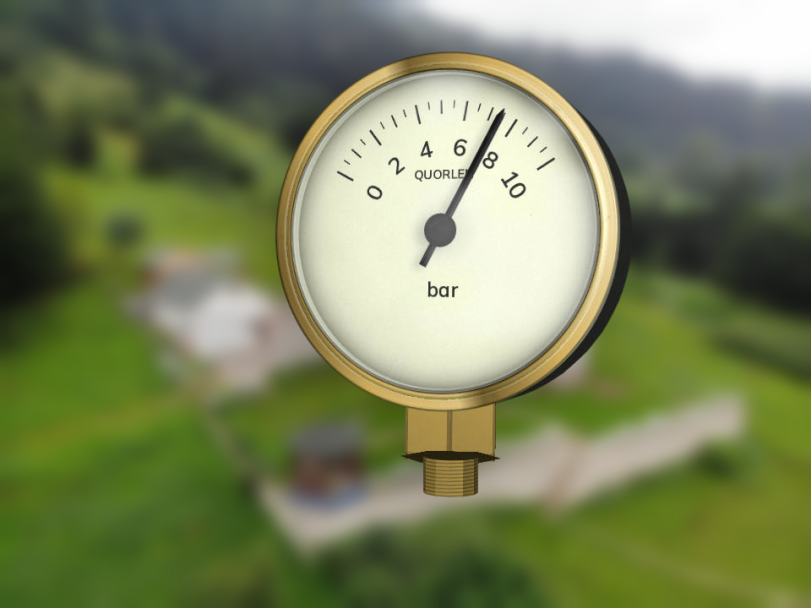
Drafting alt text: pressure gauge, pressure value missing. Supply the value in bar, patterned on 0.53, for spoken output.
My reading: 7.5
